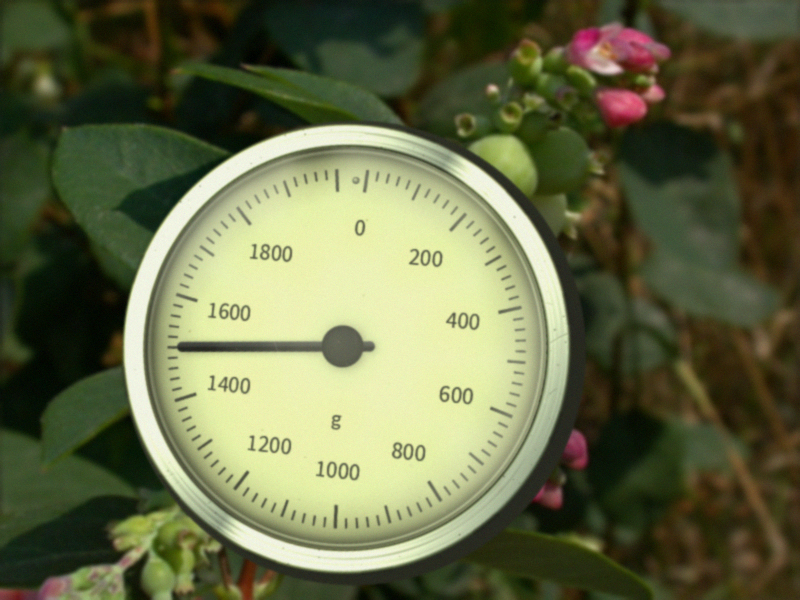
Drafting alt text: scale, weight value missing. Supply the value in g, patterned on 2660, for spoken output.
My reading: 1500
